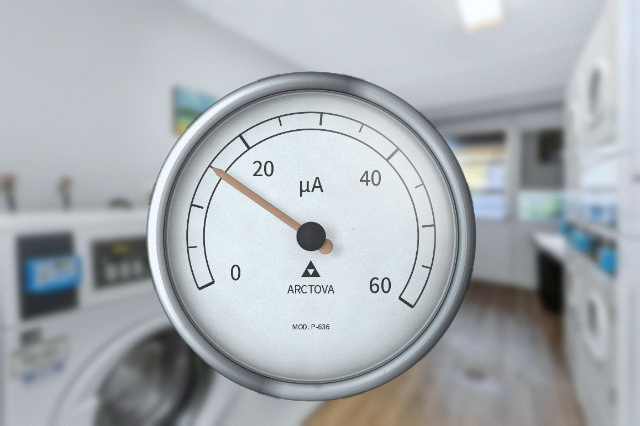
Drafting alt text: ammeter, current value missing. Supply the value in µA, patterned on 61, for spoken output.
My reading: 15
